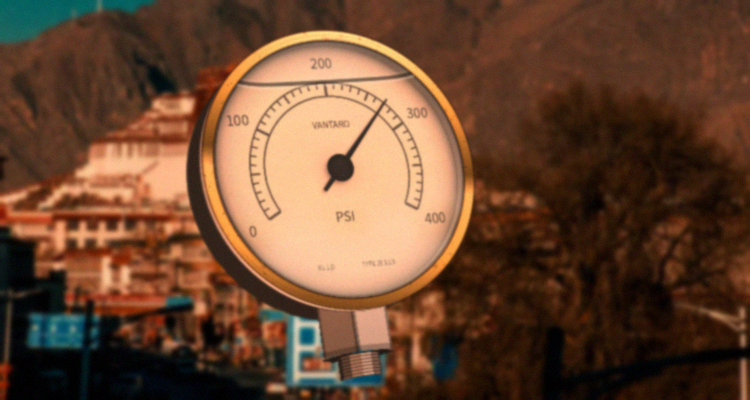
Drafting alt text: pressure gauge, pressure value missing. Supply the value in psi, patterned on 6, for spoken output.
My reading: 270
